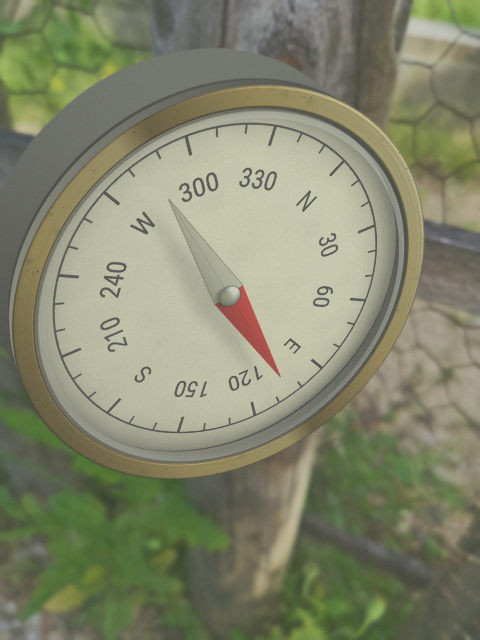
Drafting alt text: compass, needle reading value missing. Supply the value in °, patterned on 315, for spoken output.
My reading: 105
